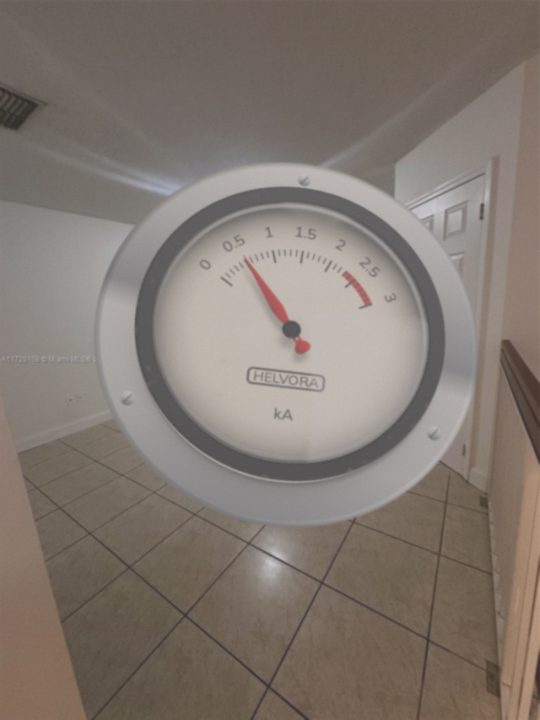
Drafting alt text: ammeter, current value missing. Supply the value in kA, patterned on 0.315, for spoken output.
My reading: 0.5
